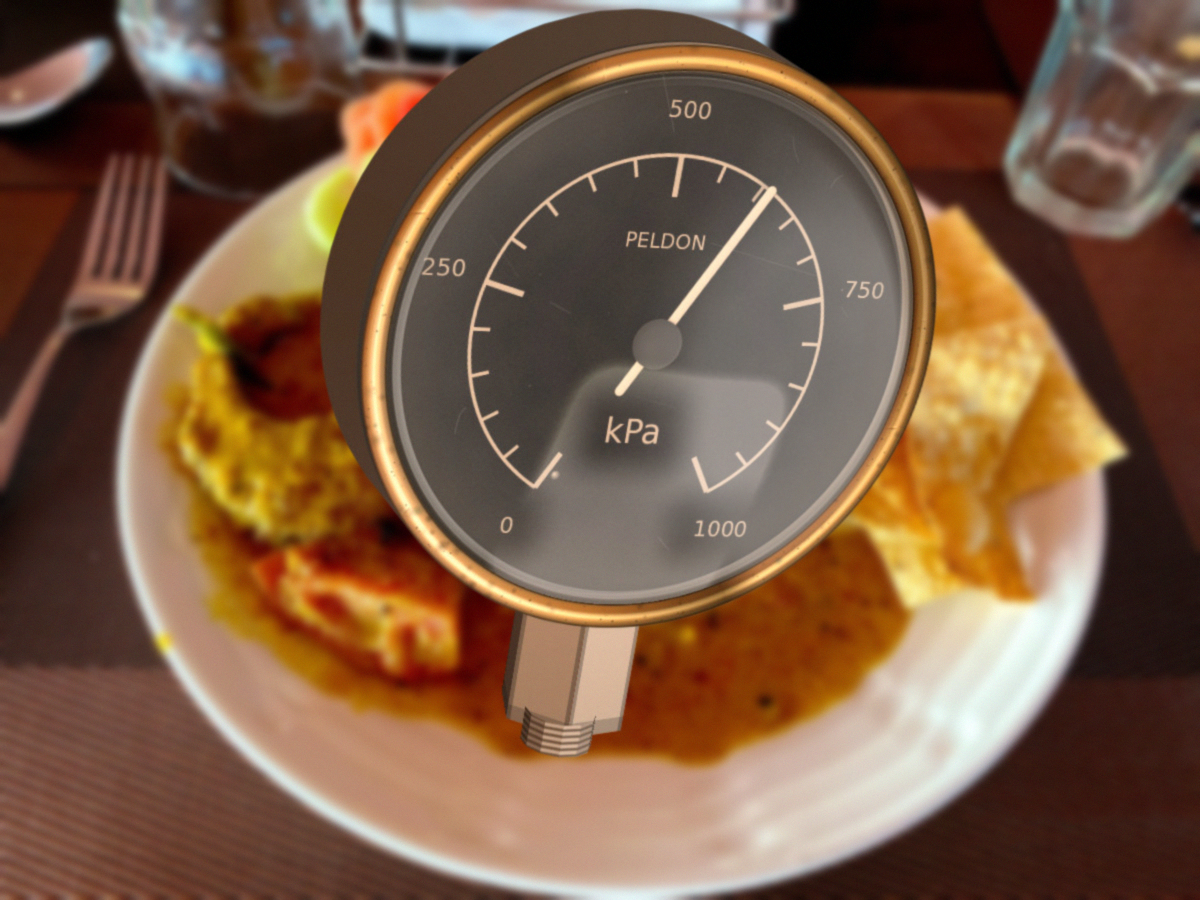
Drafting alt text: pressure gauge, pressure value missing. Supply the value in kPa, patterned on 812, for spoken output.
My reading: 600
